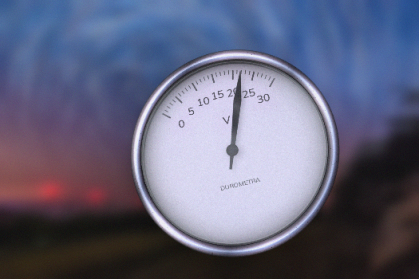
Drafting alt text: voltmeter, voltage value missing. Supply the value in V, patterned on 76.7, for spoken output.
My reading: 22
